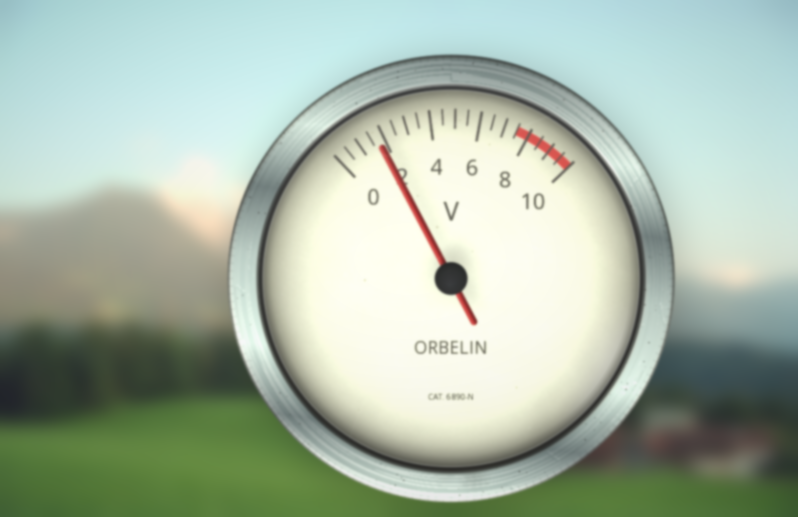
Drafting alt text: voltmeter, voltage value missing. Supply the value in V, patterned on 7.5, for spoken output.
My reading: 1.75
